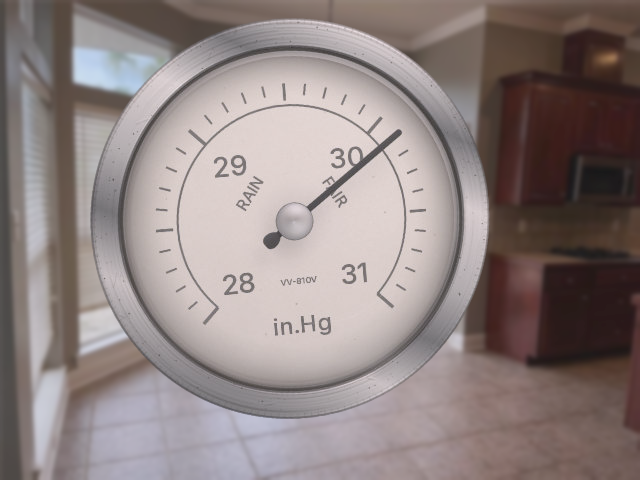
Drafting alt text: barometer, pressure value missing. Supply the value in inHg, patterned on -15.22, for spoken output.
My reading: 30.1
